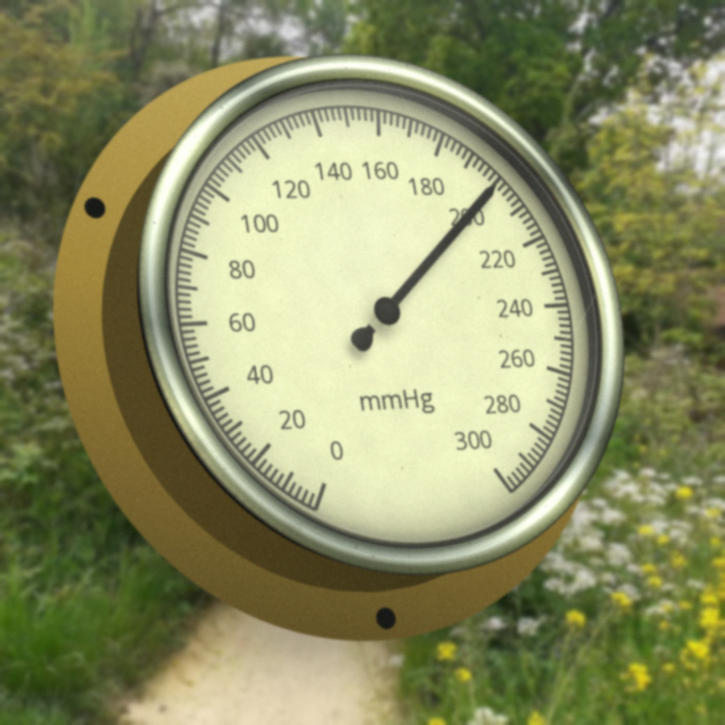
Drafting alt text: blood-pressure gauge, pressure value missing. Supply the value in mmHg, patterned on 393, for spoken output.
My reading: 200
